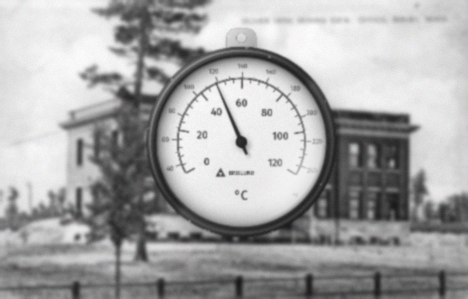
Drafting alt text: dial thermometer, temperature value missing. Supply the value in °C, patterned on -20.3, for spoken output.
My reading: 48
